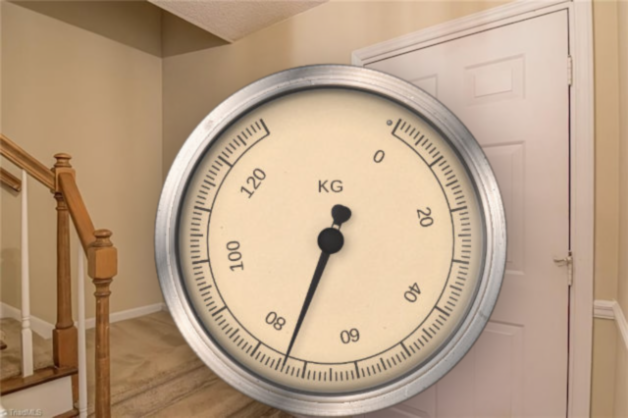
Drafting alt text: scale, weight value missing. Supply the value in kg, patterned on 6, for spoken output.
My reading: 74
